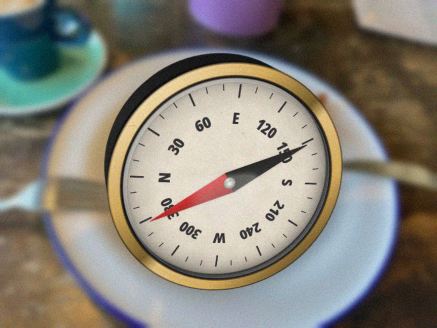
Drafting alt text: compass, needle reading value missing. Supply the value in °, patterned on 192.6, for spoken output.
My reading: 330
